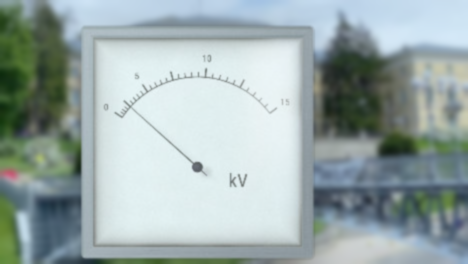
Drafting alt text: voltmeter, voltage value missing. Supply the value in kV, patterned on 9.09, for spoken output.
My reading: 2.5
